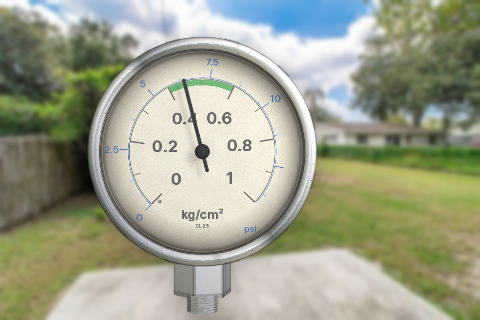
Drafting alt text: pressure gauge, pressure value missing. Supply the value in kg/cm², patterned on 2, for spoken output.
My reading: 0.45
